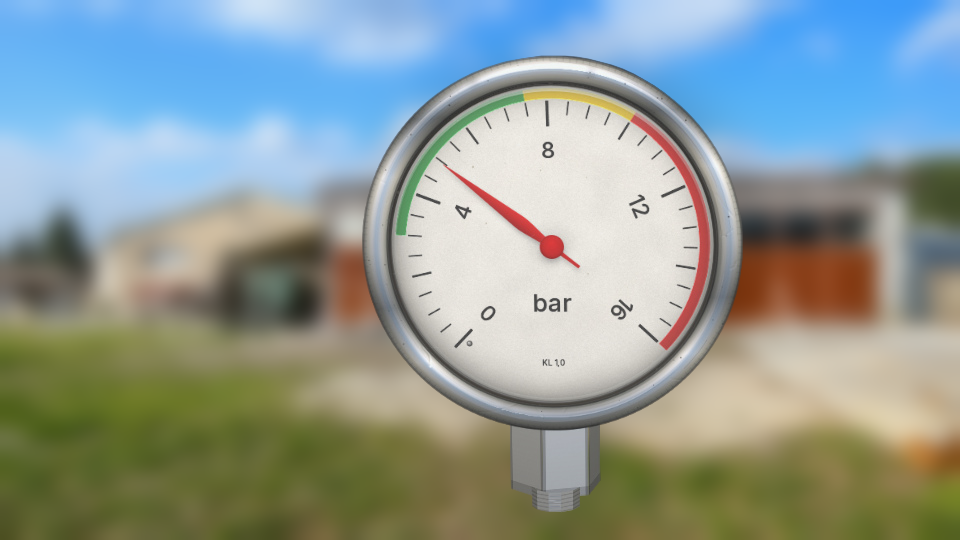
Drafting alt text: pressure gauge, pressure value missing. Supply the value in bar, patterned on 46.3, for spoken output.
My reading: 5
